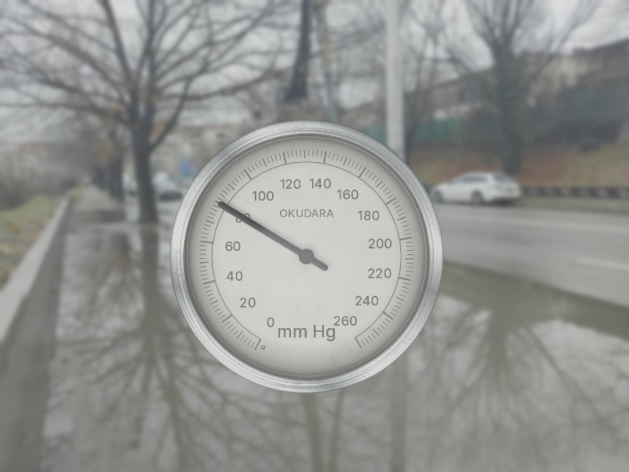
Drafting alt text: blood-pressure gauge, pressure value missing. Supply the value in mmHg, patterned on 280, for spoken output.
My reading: 80
